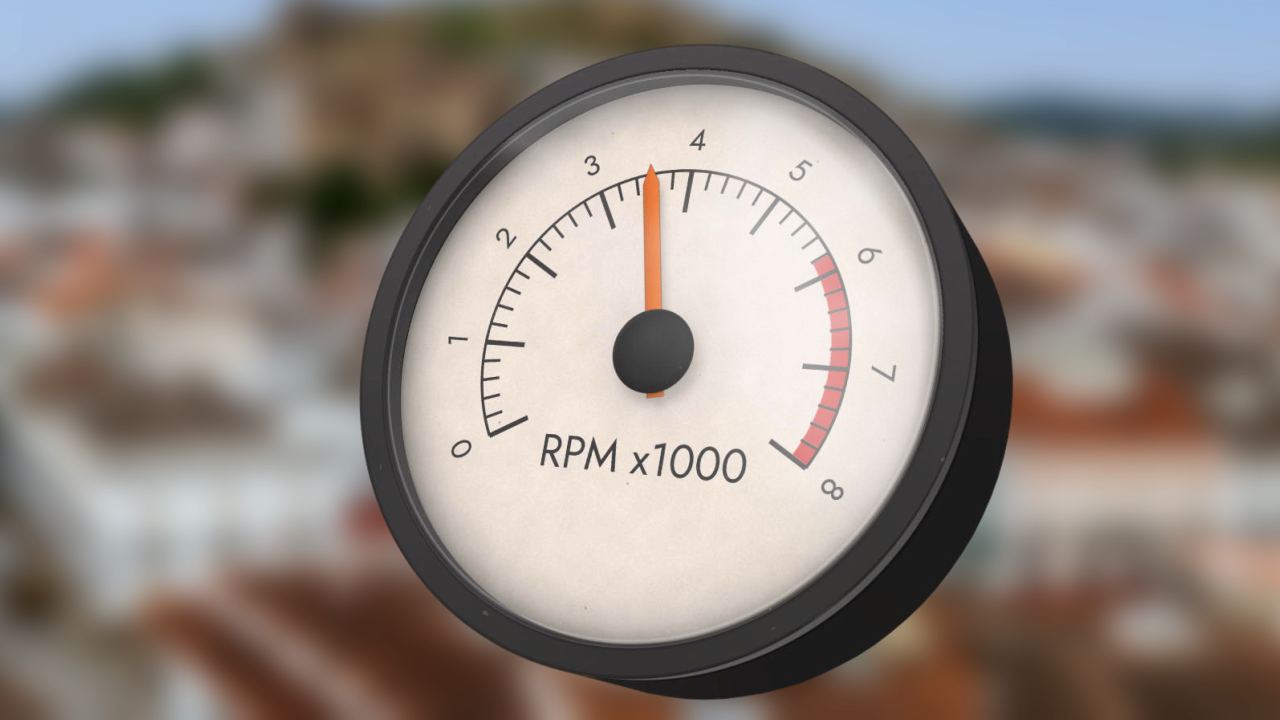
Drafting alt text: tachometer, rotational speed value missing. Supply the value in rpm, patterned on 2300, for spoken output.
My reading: 3600
